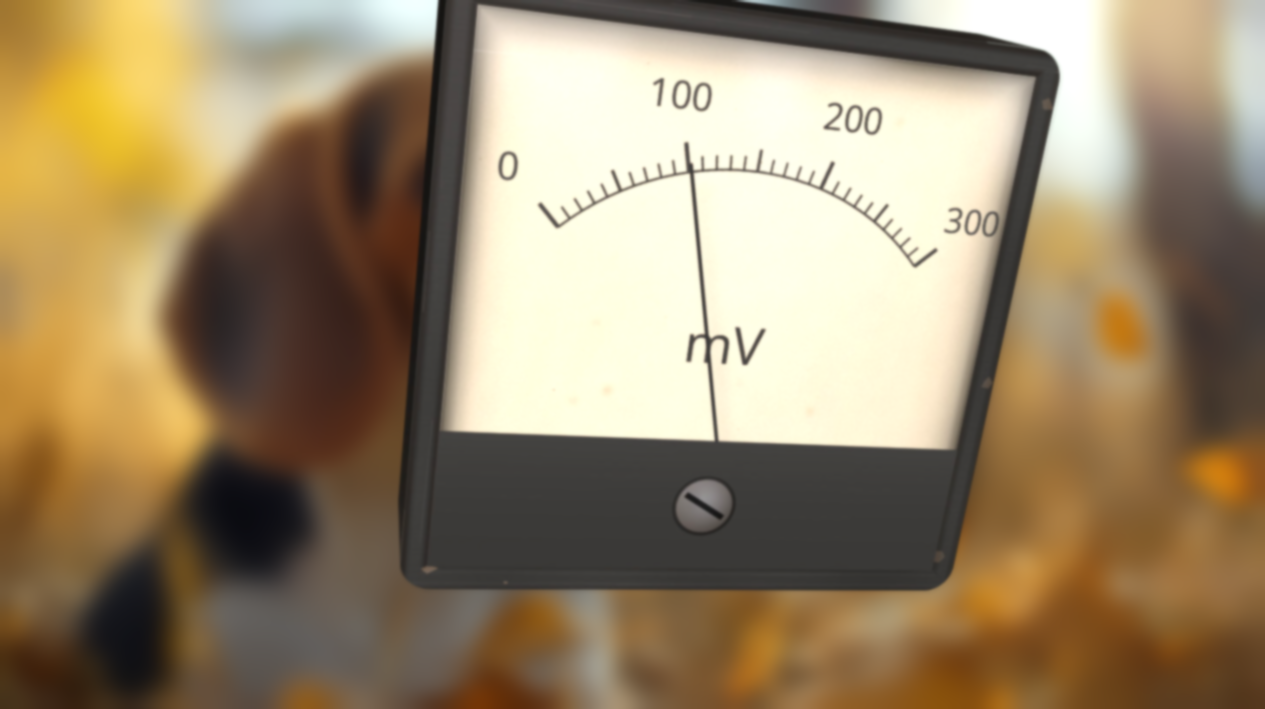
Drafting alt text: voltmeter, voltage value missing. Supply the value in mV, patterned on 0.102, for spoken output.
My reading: 100
